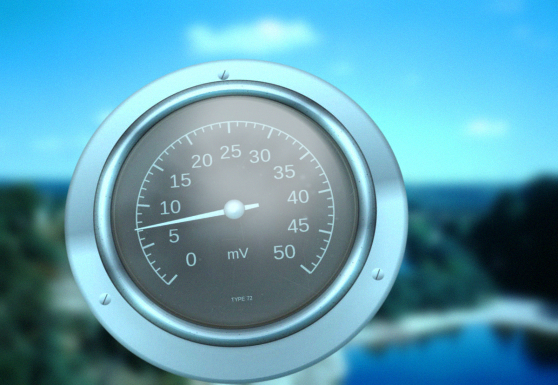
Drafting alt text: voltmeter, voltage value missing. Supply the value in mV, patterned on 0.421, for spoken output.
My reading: 7
